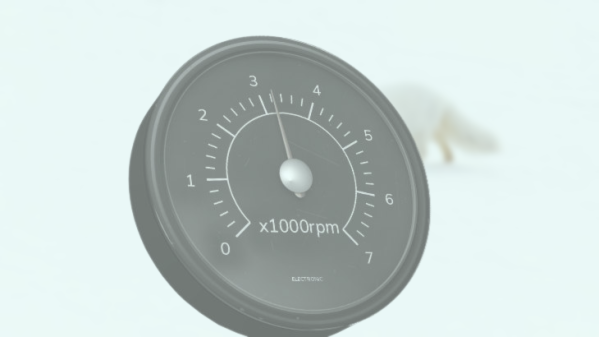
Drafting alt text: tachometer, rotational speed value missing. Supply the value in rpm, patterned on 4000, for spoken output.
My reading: 3200
